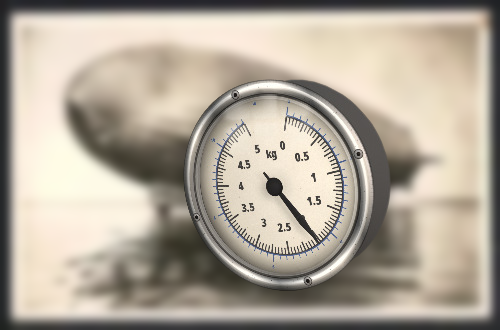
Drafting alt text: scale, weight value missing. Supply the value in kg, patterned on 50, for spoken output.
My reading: 2
